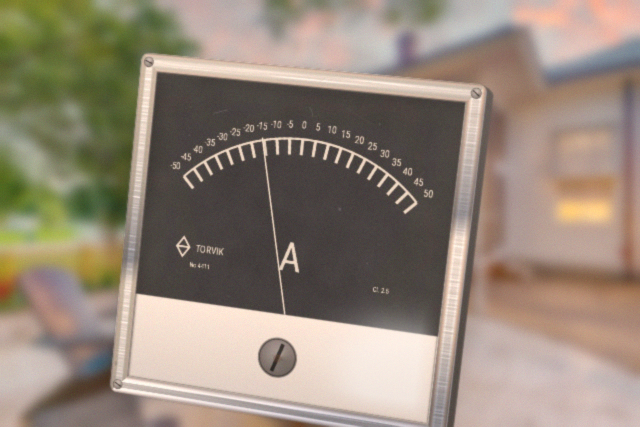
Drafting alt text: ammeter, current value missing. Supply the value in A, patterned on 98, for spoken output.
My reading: -15
